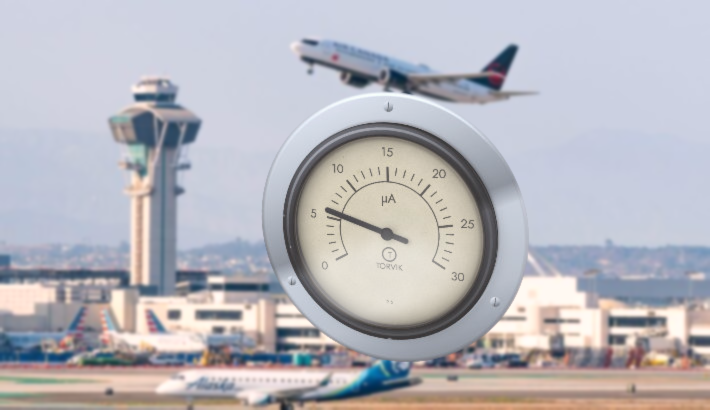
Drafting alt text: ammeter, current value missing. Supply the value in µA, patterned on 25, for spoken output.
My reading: 6
